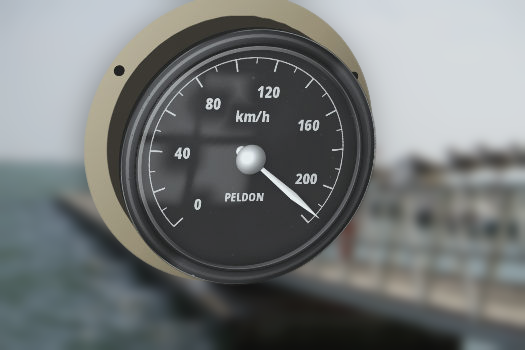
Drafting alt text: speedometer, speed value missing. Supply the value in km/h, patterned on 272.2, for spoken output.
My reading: 215
